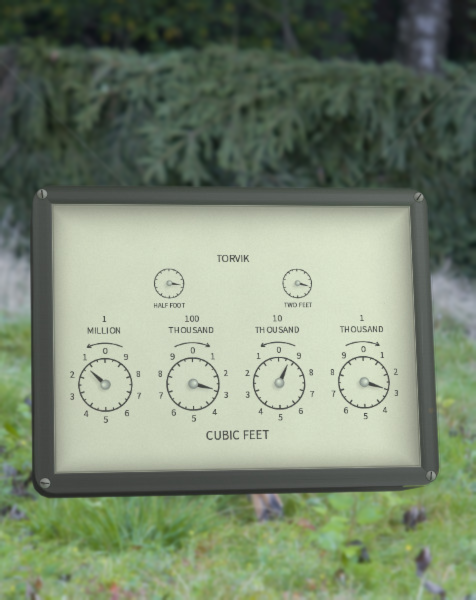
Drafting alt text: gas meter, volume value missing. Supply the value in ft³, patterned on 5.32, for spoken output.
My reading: 129300
